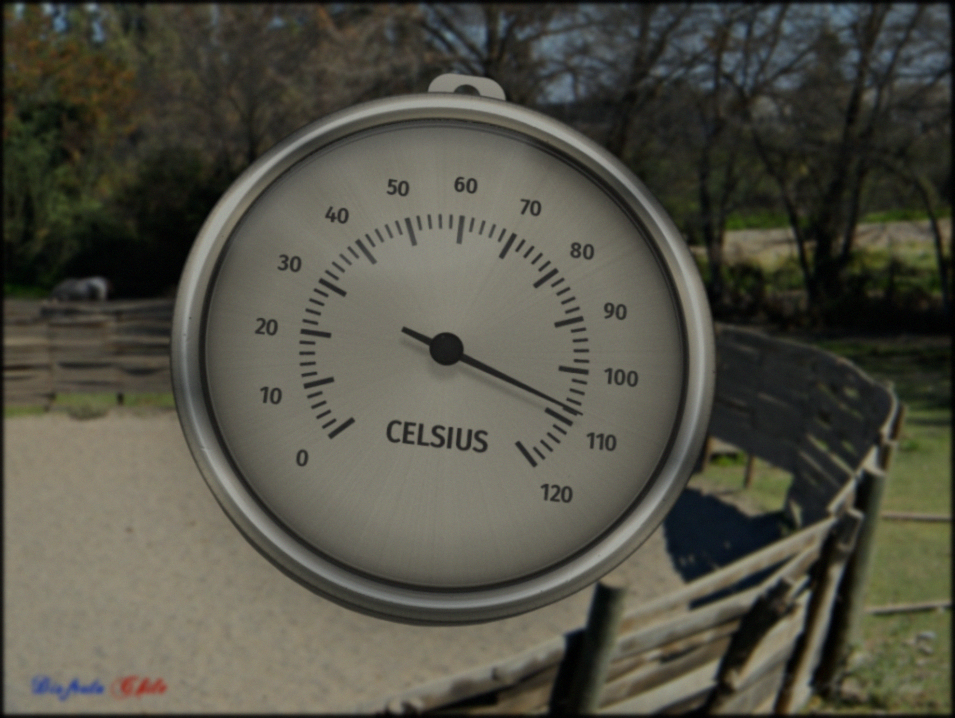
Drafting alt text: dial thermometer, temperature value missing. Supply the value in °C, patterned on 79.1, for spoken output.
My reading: 108
